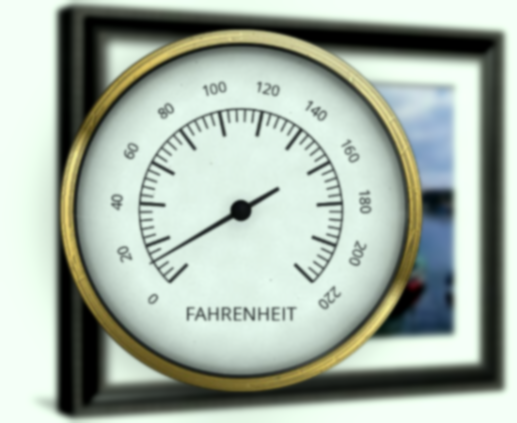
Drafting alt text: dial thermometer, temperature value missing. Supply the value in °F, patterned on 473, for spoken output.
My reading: 12
